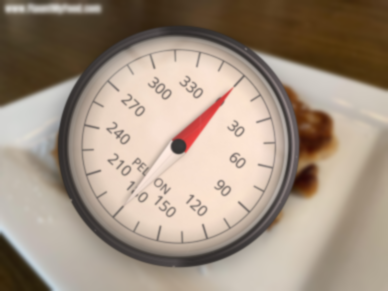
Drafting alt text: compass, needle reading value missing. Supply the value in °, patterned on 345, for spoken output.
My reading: 0
